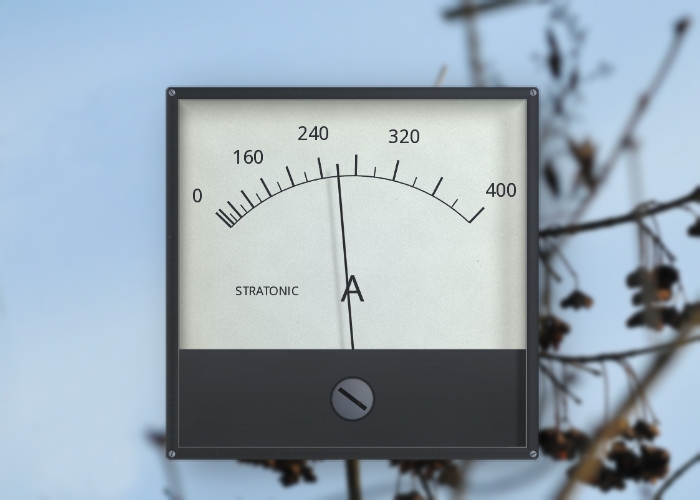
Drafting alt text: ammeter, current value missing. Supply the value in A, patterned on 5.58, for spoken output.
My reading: 260
